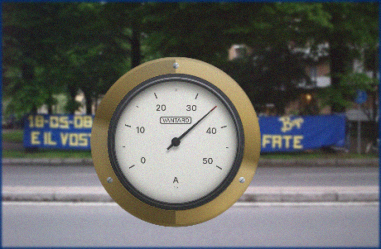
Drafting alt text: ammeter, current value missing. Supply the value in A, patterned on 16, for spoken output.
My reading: 35
